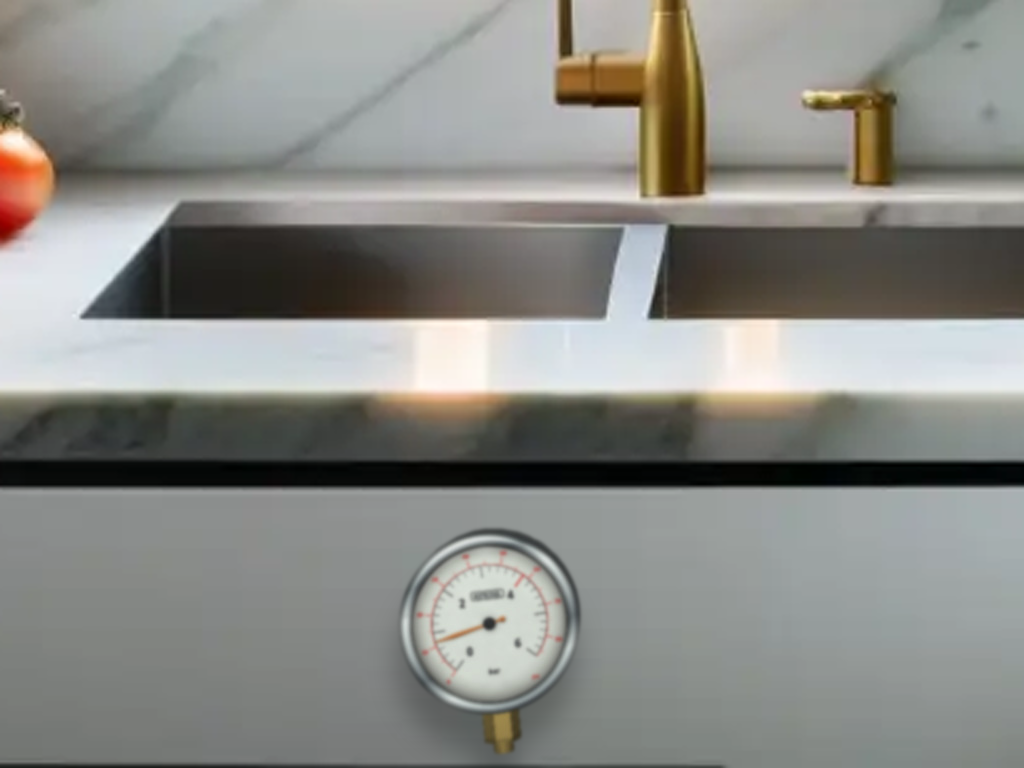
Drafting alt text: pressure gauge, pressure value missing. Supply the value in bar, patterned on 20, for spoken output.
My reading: 0.8
